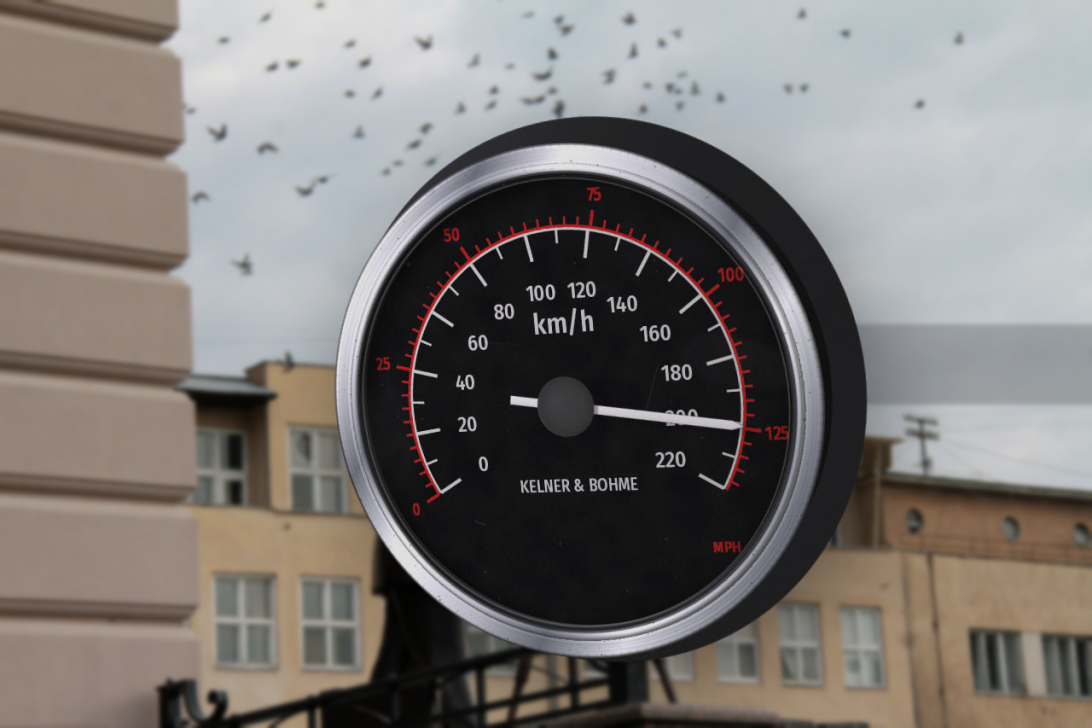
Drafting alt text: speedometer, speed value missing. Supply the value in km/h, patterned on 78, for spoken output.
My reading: 200
